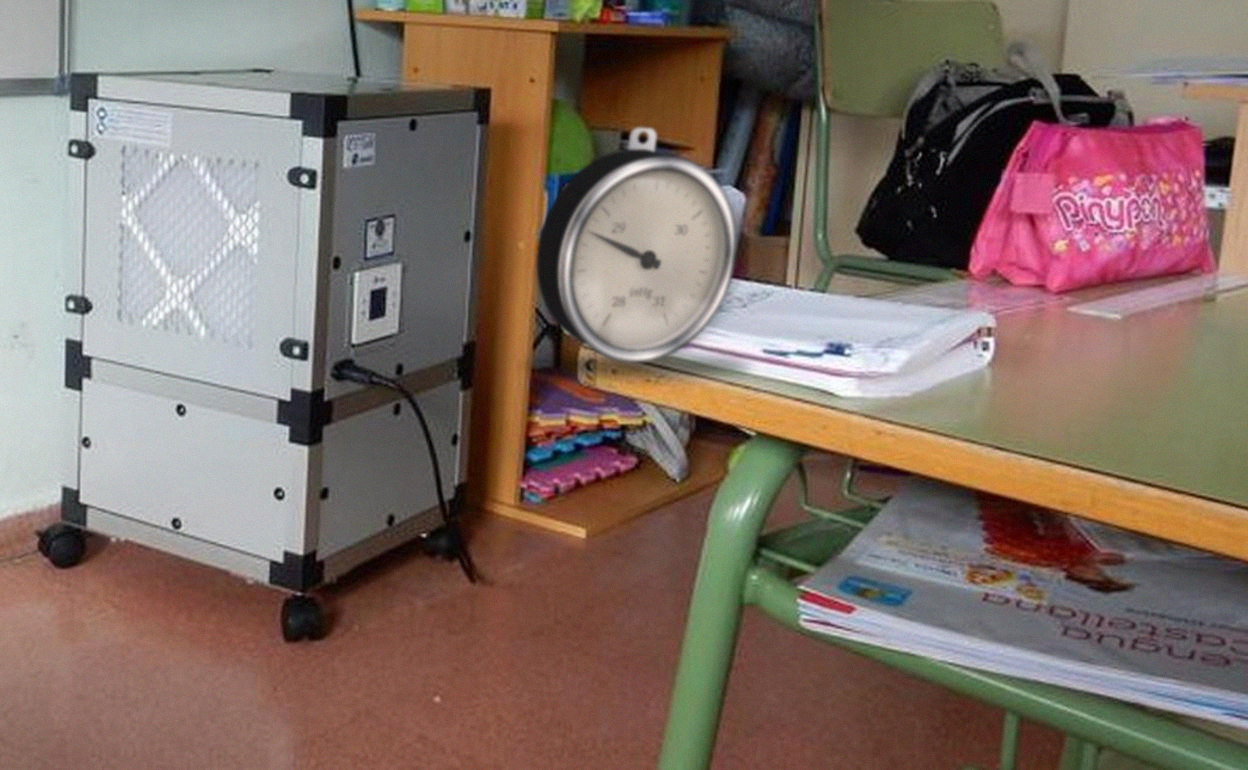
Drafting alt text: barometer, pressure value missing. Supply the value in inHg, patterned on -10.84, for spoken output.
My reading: 28.8
